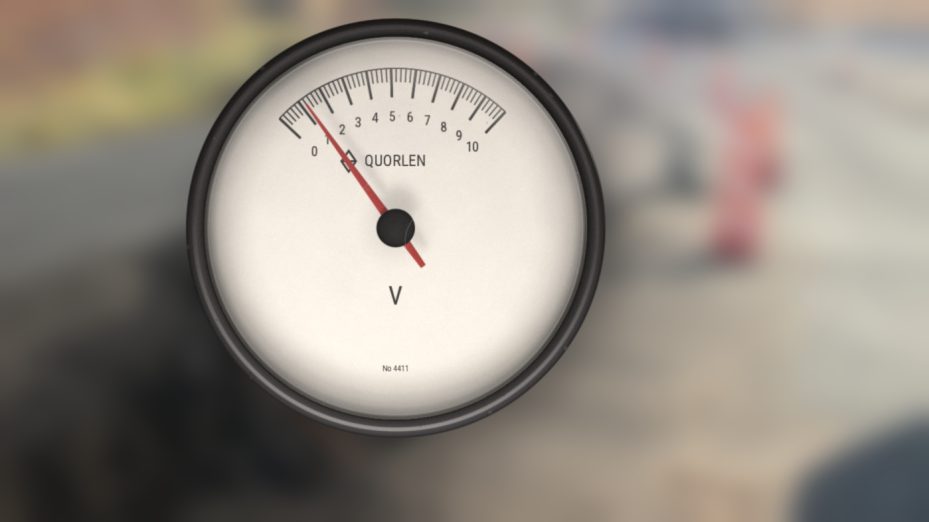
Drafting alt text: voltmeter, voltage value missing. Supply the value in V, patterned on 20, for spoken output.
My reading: 1.2
